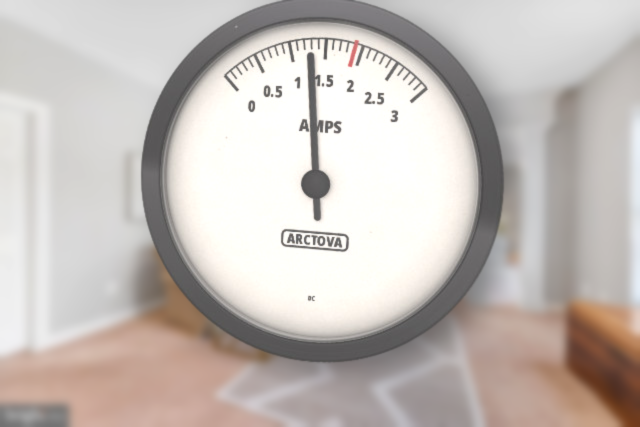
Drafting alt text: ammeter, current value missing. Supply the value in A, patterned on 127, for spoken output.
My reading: 1.3
